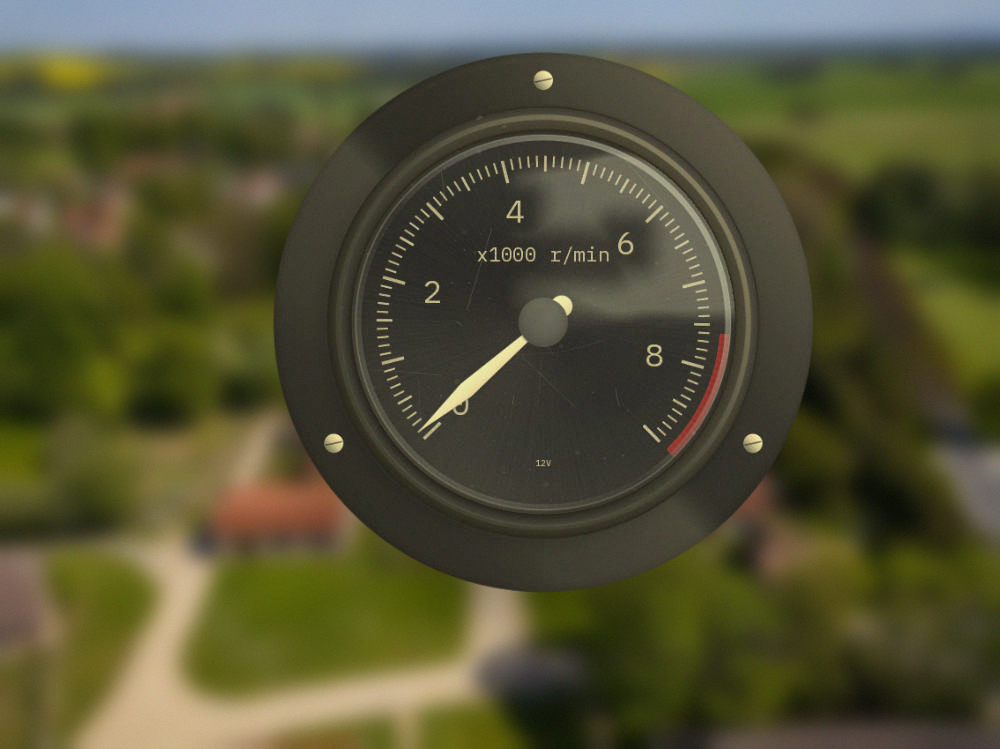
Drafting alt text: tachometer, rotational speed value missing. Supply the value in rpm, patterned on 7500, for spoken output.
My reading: 100
